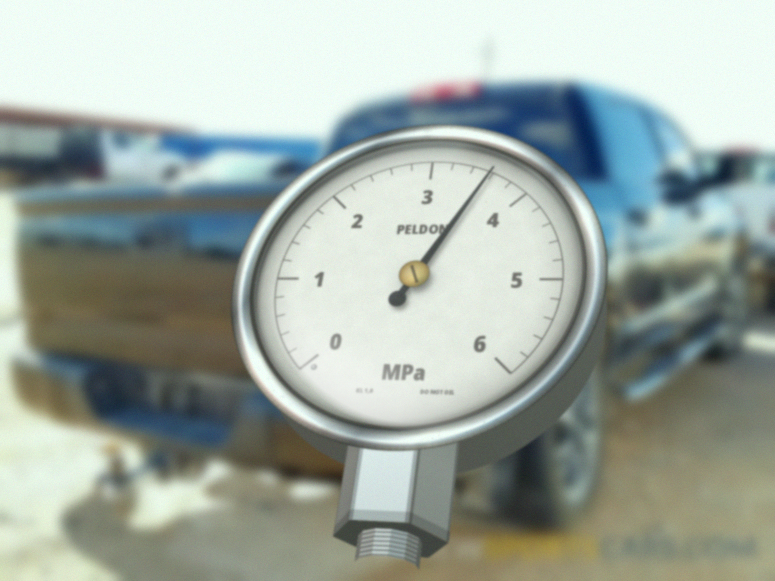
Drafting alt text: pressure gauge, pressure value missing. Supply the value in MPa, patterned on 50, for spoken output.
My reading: 3.6
